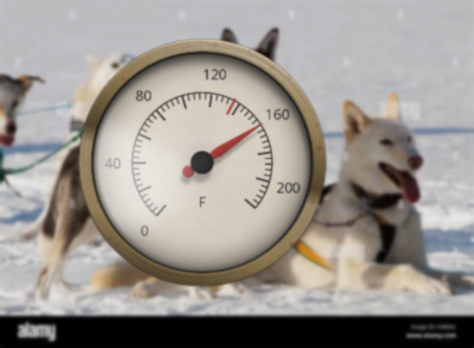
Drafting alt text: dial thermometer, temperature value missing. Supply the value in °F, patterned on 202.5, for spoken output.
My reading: 160
